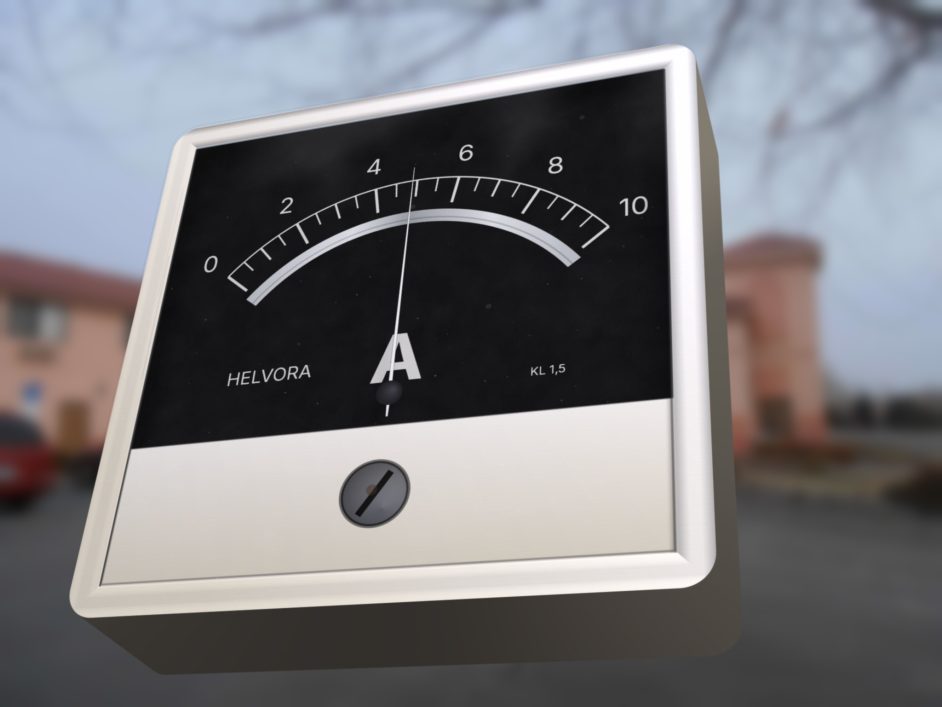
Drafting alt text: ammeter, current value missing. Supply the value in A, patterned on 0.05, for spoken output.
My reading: 5
